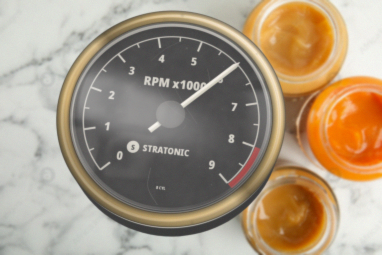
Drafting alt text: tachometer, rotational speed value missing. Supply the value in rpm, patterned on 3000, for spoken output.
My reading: 6000
